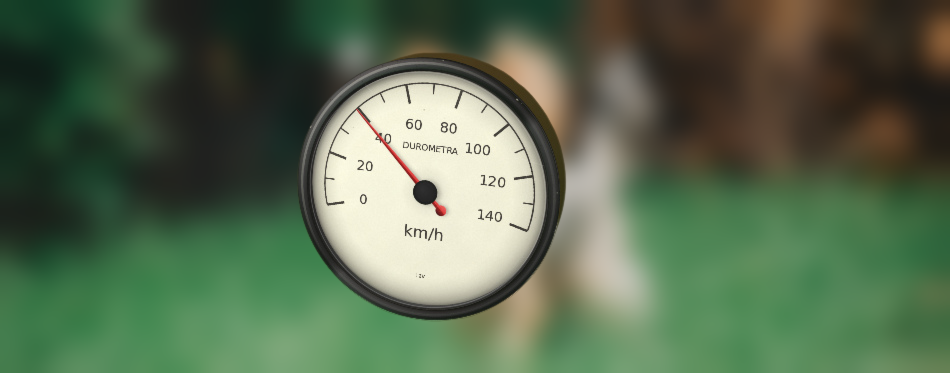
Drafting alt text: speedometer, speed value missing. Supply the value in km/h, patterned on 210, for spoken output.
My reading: 40
